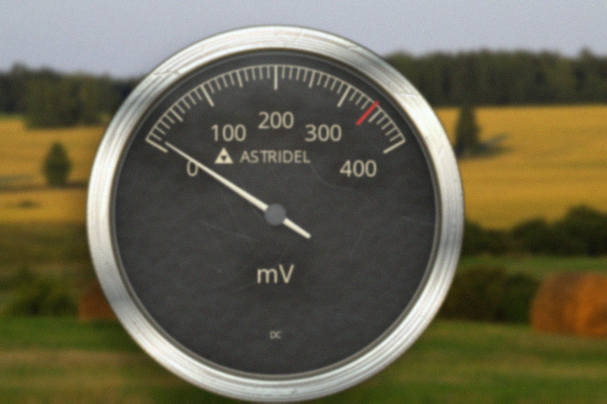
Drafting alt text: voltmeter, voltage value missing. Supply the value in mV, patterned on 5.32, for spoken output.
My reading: 10
